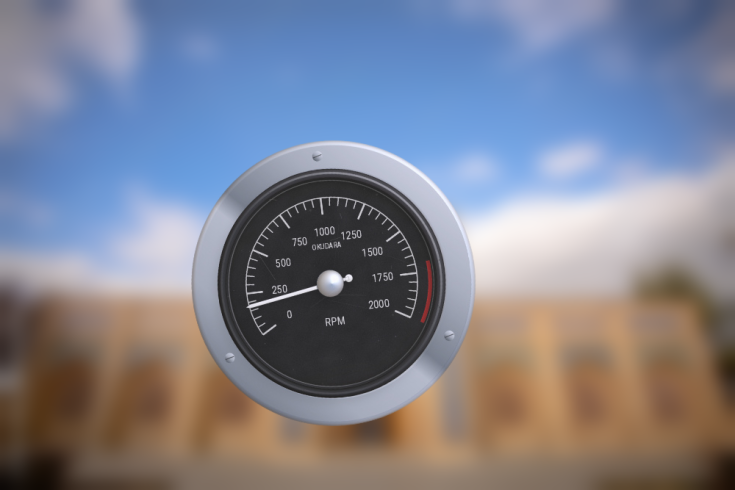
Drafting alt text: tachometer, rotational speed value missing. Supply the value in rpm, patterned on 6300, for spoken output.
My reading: 175
